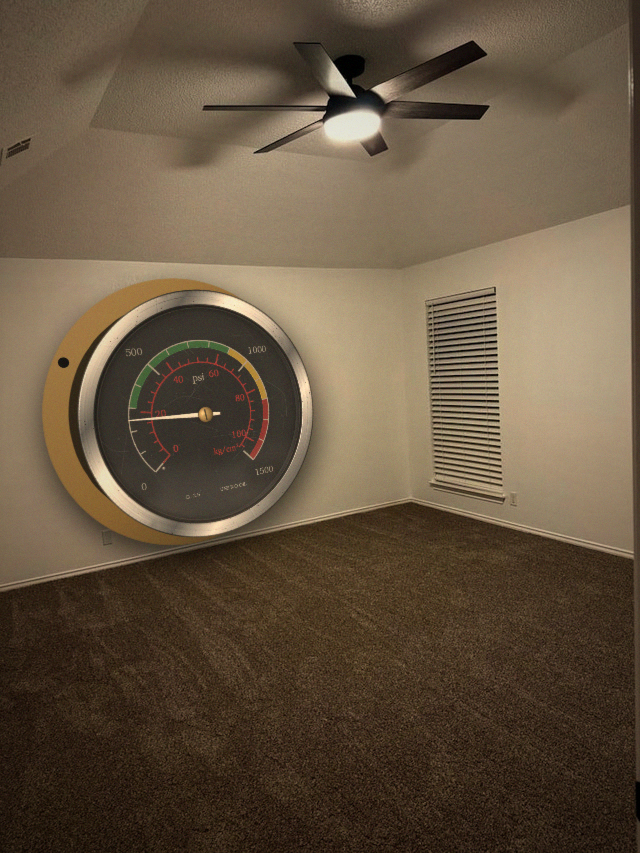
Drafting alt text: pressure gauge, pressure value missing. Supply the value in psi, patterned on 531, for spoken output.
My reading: 250
